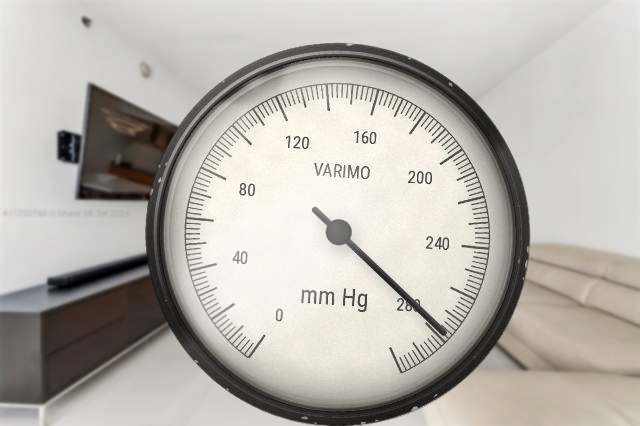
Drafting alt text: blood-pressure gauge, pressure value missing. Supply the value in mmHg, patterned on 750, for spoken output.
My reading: 278
